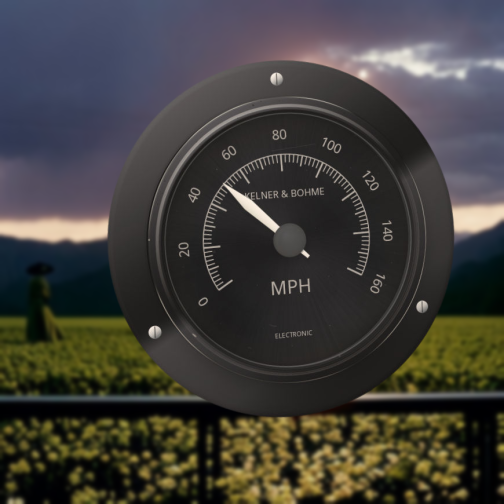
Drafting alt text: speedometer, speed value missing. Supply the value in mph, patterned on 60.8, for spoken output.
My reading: 50
